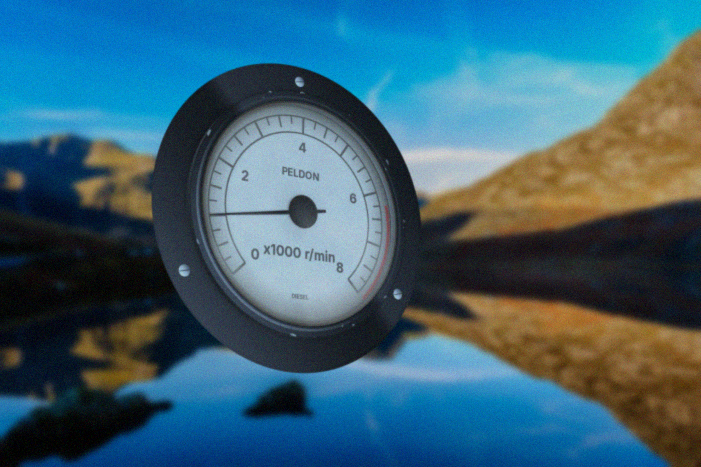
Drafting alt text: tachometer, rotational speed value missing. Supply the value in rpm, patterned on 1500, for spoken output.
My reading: 1000
